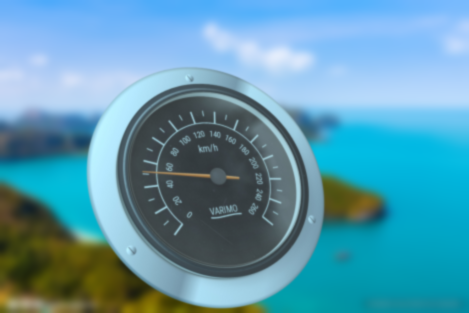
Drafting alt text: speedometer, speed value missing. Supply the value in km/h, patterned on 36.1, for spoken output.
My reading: 50
